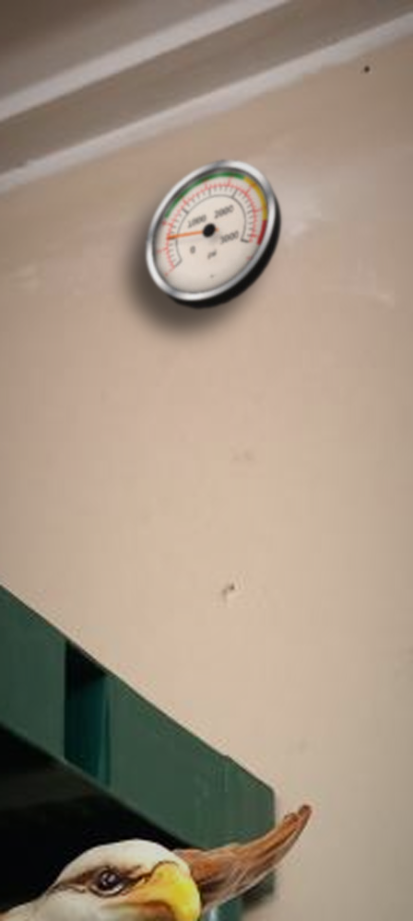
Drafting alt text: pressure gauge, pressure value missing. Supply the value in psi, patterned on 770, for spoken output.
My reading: 500
